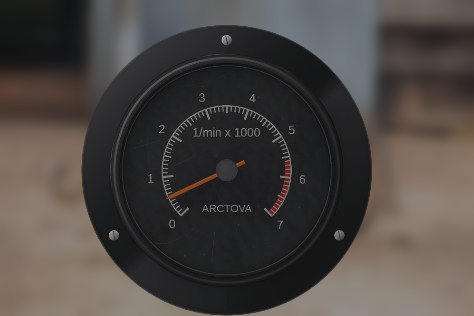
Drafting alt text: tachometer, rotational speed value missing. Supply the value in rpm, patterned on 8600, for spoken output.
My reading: 500
